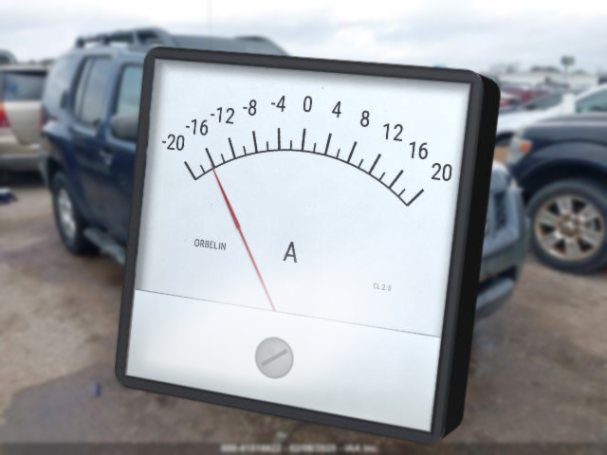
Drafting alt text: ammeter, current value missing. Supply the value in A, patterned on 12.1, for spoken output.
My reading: -16
